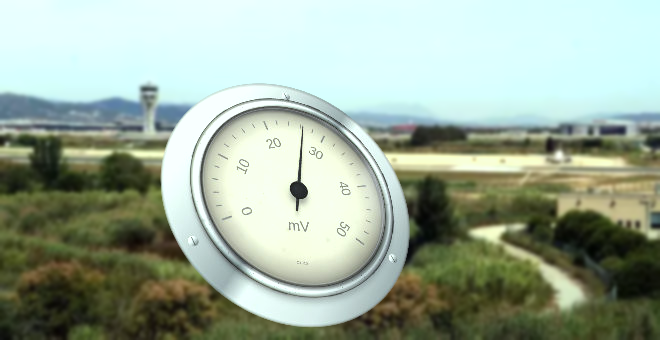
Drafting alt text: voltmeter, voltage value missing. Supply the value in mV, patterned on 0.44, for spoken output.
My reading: 26
